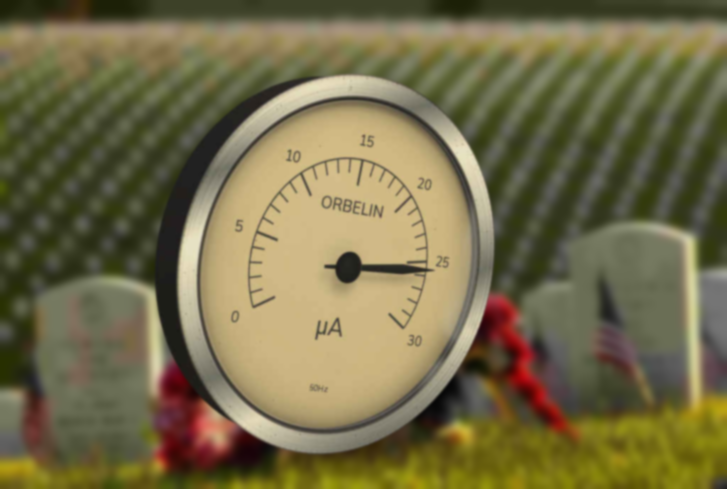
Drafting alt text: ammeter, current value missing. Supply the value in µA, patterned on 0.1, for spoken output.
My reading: 25.5
